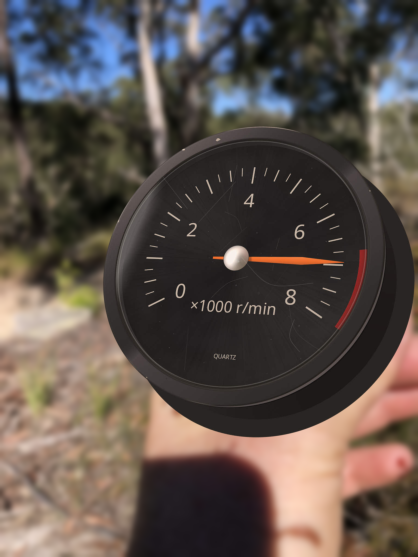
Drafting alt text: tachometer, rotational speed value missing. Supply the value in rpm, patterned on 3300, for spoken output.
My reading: 7000
